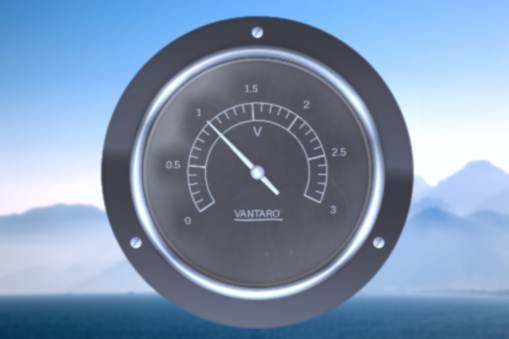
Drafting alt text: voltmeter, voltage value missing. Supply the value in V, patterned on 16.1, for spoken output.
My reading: 1
